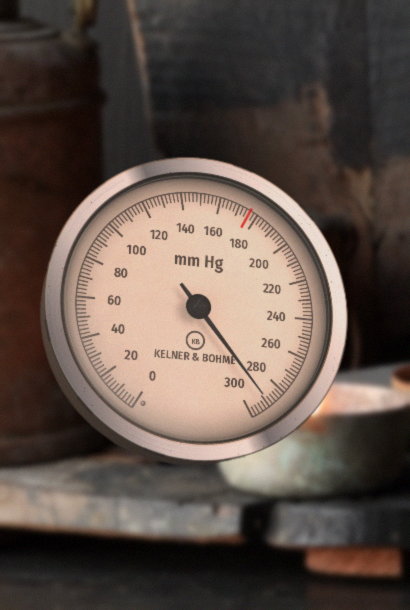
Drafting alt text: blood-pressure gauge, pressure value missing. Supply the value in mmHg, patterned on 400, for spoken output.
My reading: 290
